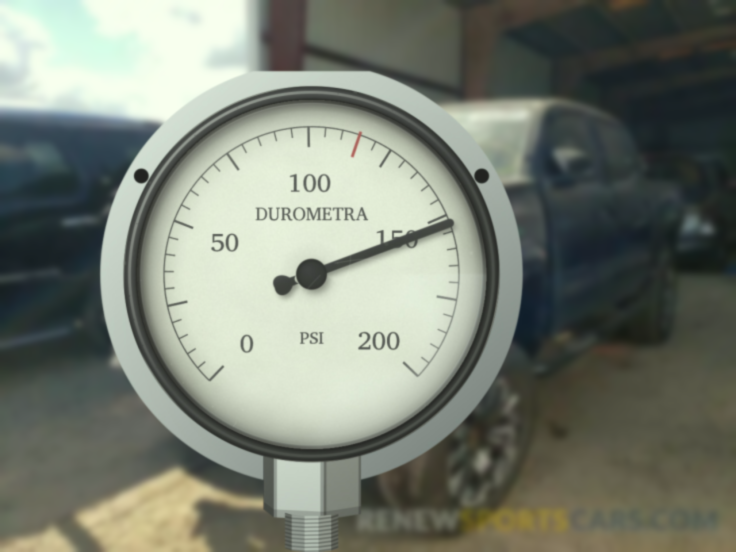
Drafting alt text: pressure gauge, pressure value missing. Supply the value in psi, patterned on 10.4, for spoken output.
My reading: 152.5
